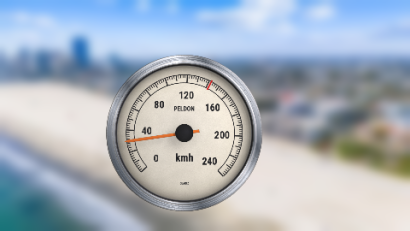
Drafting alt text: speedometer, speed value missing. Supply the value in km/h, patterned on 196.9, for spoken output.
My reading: 30
